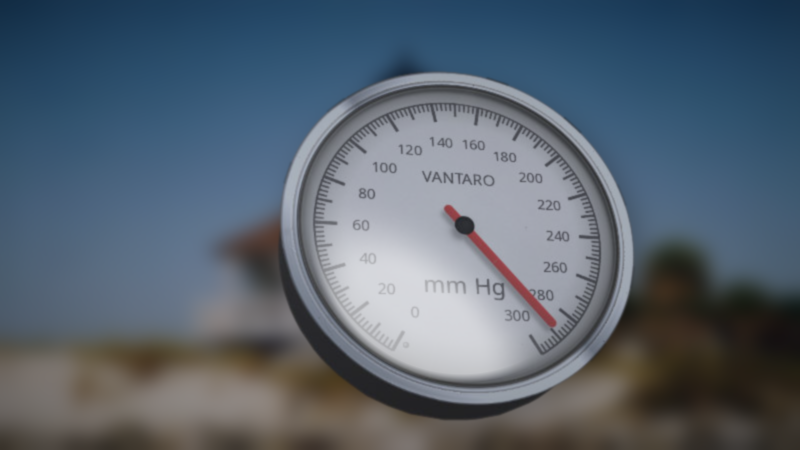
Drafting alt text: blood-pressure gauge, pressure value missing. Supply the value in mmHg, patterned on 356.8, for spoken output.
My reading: 290
